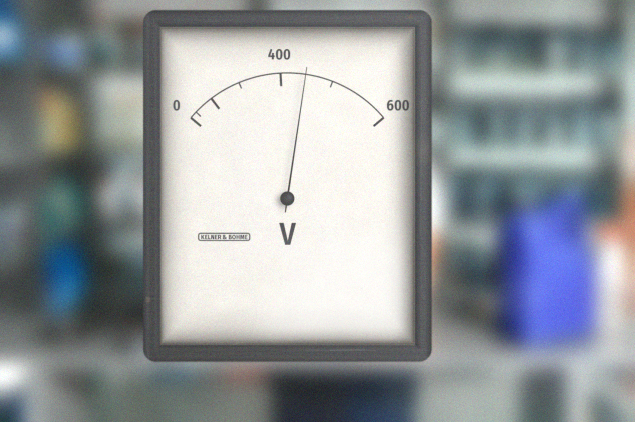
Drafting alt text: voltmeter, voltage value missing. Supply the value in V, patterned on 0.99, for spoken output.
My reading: 450
